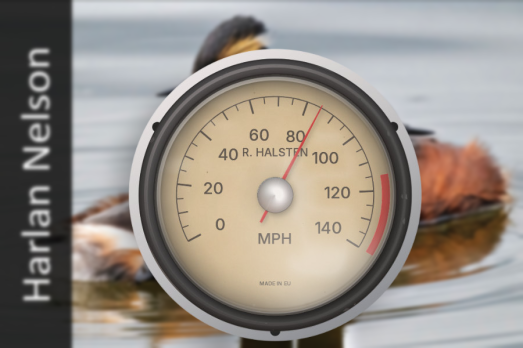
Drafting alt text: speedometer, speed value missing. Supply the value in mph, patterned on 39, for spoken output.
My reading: 85
